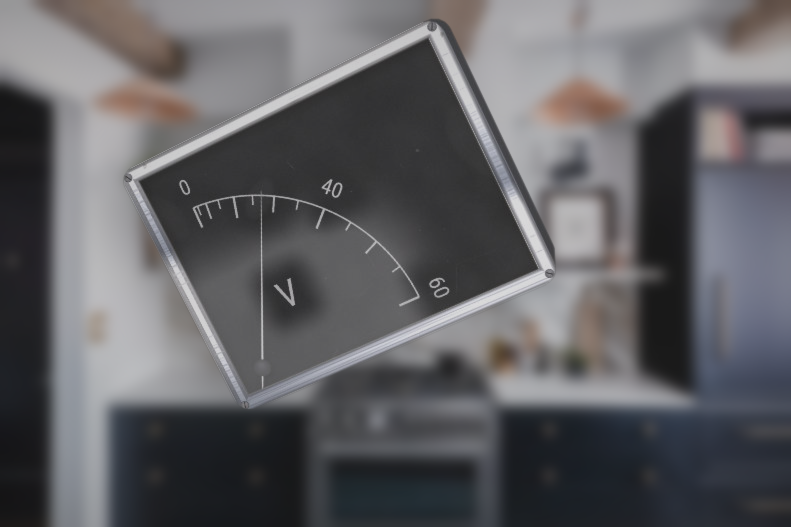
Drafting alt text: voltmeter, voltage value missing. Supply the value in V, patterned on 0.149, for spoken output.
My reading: 27.5
